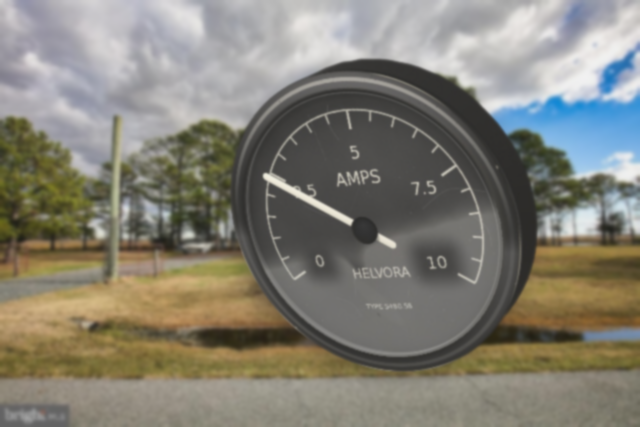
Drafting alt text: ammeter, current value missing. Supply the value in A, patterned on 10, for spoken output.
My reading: 2.5
